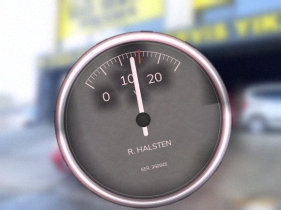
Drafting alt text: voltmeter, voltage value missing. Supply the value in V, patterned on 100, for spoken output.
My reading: 13
